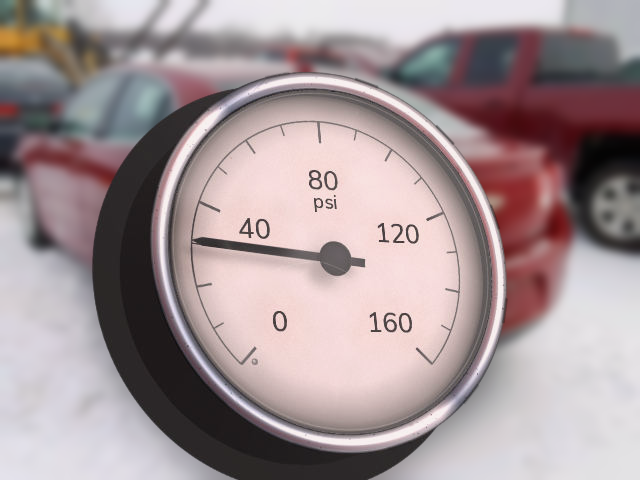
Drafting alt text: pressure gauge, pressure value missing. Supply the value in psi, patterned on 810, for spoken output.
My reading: 30
